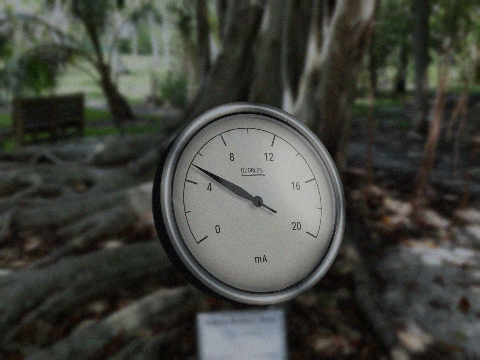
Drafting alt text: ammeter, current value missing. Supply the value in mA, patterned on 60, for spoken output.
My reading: 5
